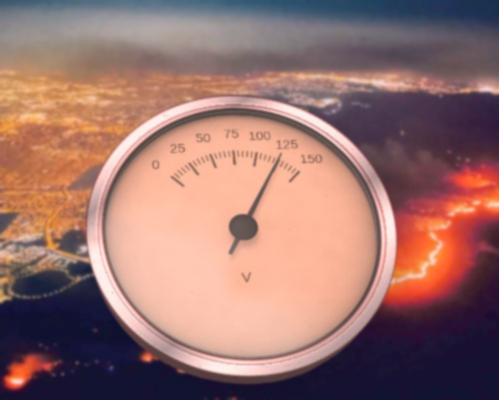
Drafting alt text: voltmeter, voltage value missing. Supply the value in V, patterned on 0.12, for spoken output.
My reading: 125
